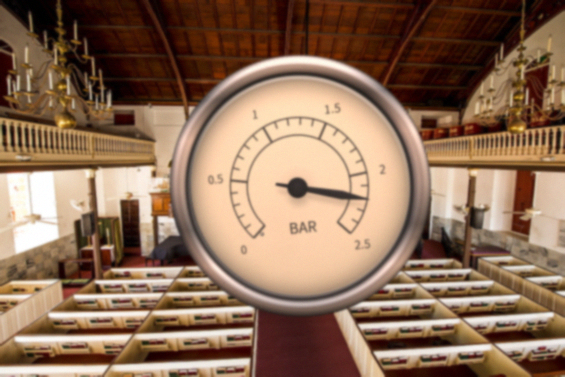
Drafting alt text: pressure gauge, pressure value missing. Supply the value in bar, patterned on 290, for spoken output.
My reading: 2.2
